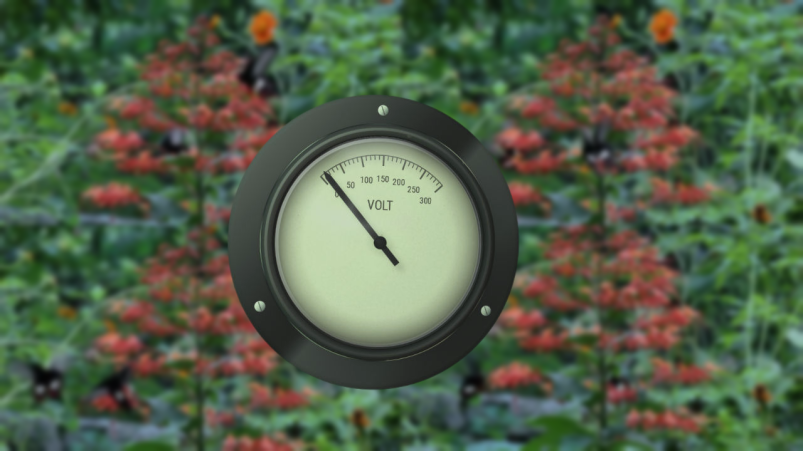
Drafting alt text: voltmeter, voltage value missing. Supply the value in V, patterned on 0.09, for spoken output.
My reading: 10
